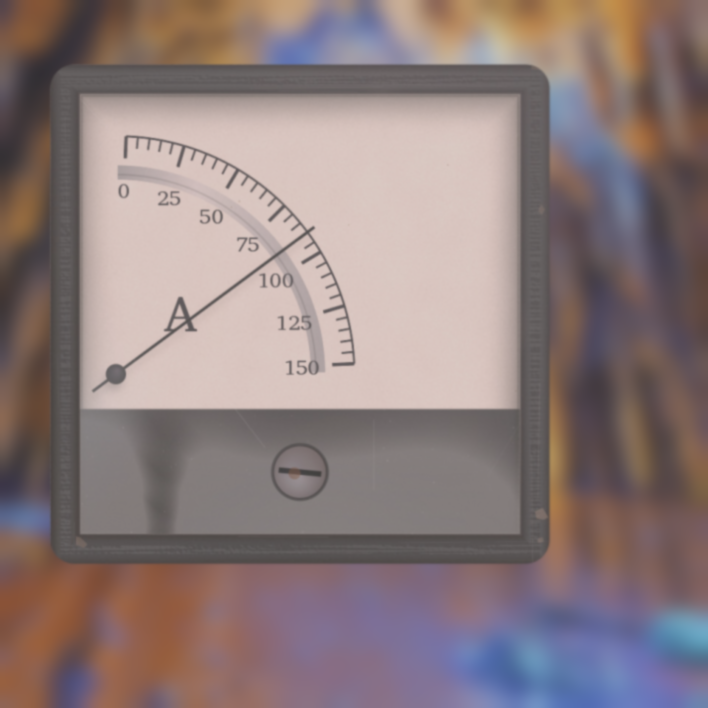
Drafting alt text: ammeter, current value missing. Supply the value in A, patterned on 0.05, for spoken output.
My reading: 90
